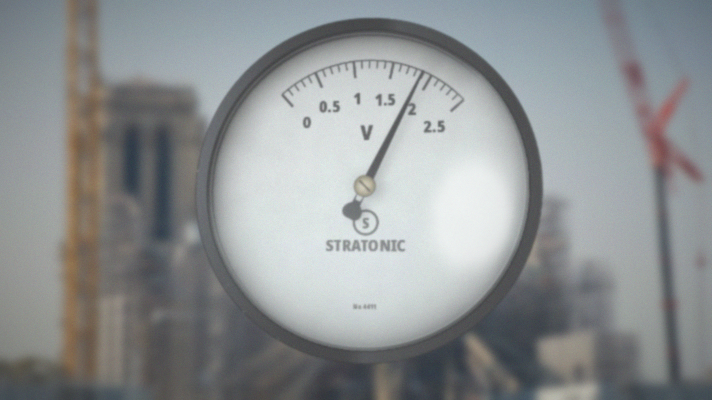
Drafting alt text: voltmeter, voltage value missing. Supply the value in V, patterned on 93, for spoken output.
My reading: 1.9
